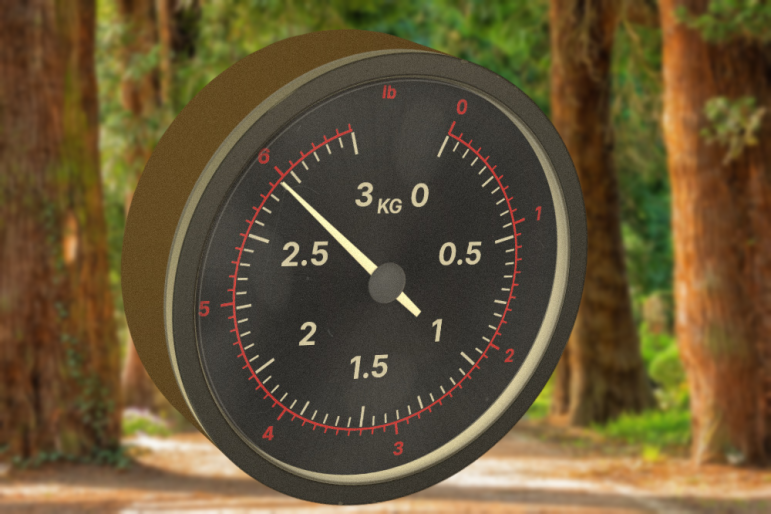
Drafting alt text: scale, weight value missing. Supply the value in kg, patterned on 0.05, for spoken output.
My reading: 2.7
